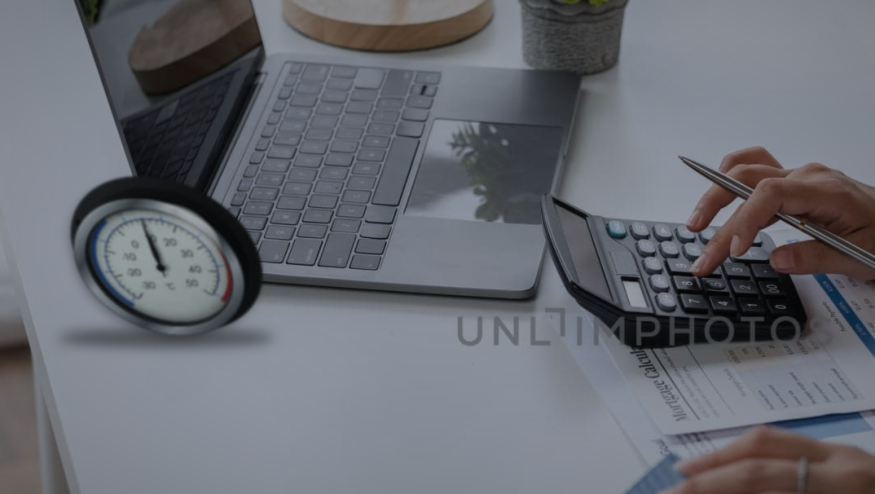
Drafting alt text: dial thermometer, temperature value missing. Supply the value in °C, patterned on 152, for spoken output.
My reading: 10
